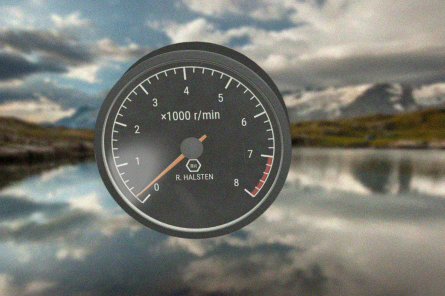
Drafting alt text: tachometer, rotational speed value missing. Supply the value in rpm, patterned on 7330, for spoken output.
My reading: 200
